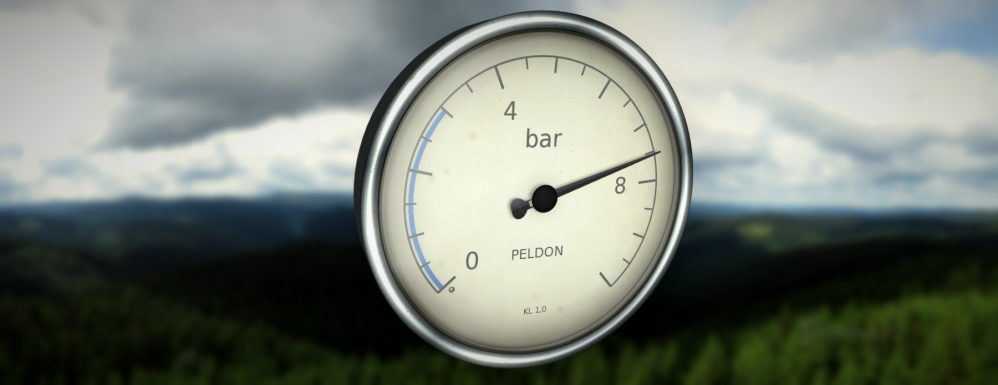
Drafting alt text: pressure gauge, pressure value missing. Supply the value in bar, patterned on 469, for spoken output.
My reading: 7.5
